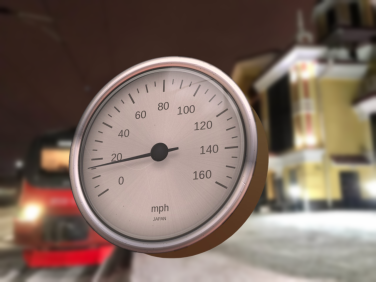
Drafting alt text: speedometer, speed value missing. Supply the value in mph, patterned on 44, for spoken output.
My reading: 15
